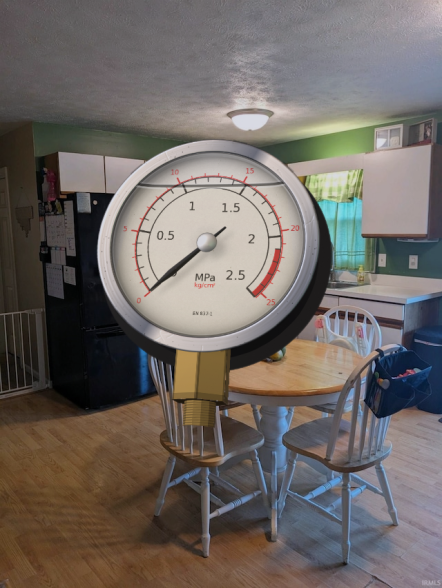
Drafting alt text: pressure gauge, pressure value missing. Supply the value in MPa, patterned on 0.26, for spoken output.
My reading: 0
